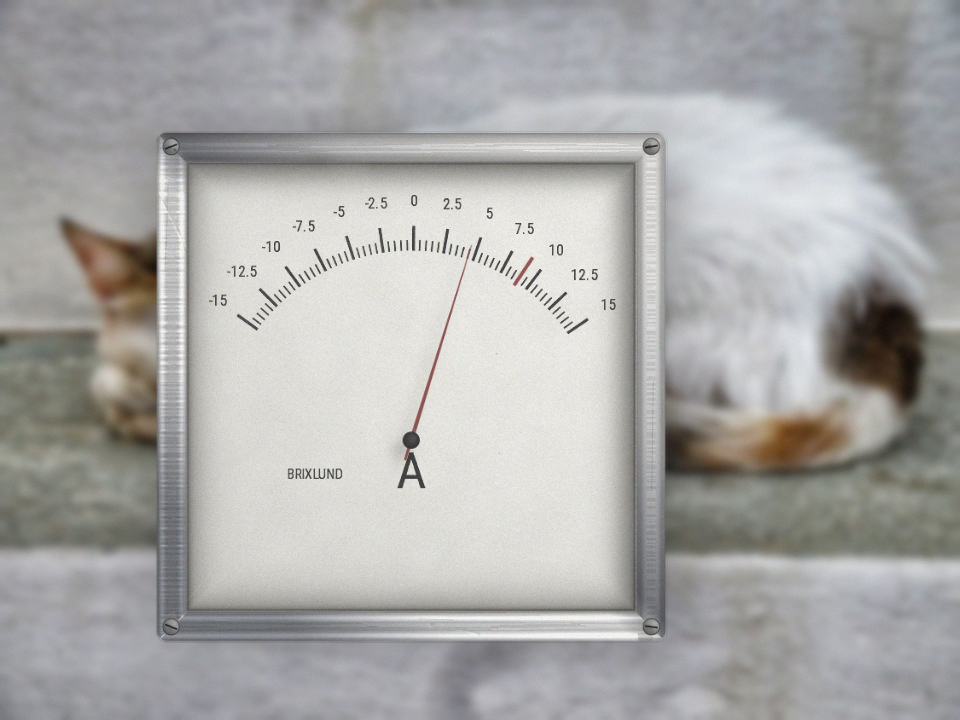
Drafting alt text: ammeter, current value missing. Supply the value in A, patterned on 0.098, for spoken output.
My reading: 4.5
